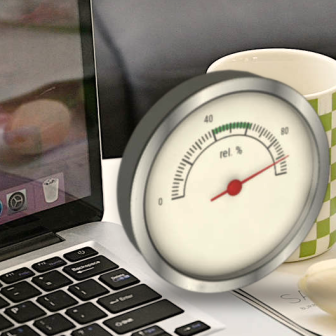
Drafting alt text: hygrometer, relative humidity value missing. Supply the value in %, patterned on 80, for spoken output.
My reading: 90
